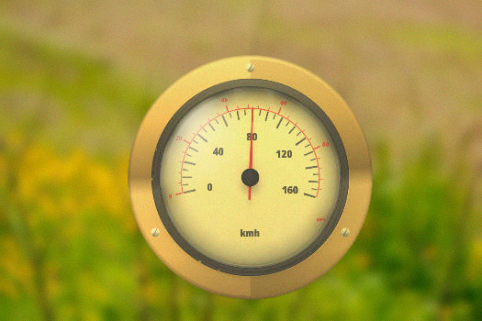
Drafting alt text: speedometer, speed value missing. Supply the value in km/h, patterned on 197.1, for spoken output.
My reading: 80
